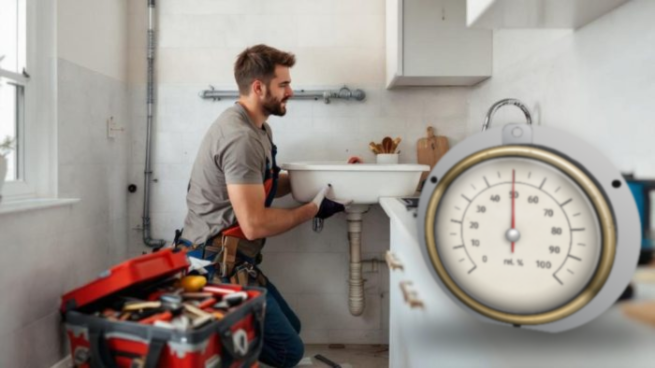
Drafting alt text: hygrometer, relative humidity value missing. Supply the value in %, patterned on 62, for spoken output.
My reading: 50
